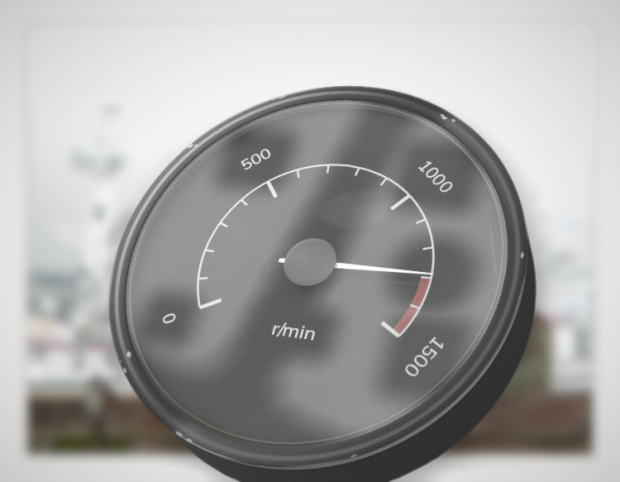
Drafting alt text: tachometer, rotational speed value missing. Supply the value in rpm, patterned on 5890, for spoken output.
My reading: 1300
